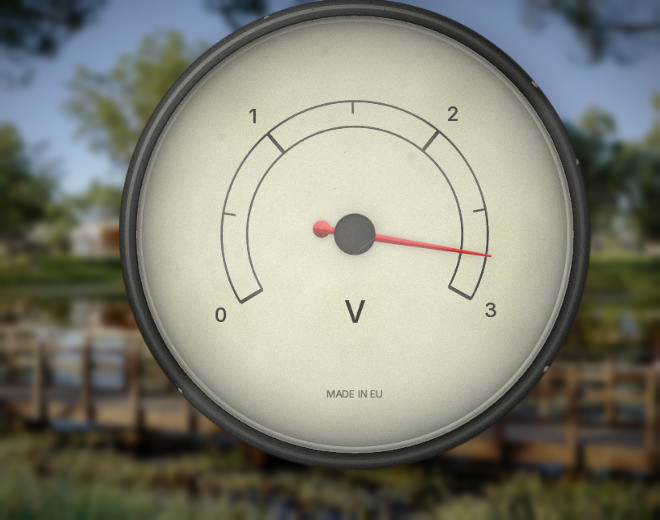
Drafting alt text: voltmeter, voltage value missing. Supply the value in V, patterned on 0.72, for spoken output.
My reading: 2.75
